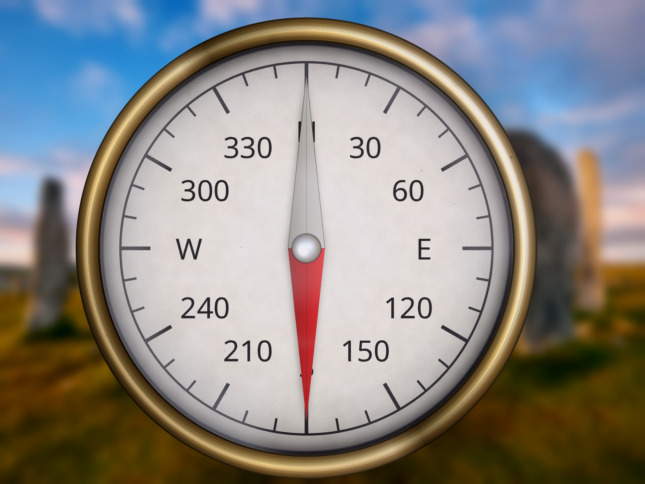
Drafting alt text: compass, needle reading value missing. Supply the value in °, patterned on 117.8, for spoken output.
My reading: 180
